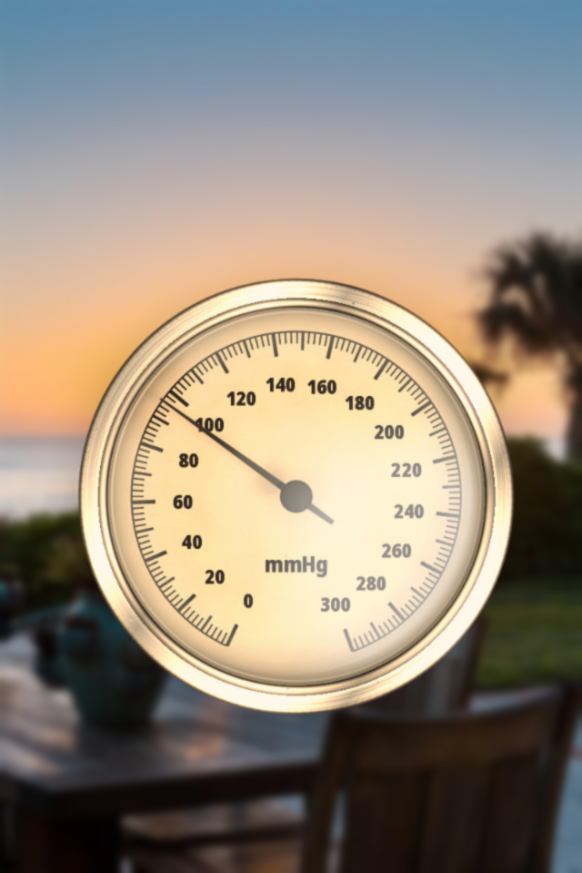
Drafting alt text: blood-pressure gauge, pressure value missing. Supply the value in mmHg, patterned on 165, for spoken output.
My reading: 96
